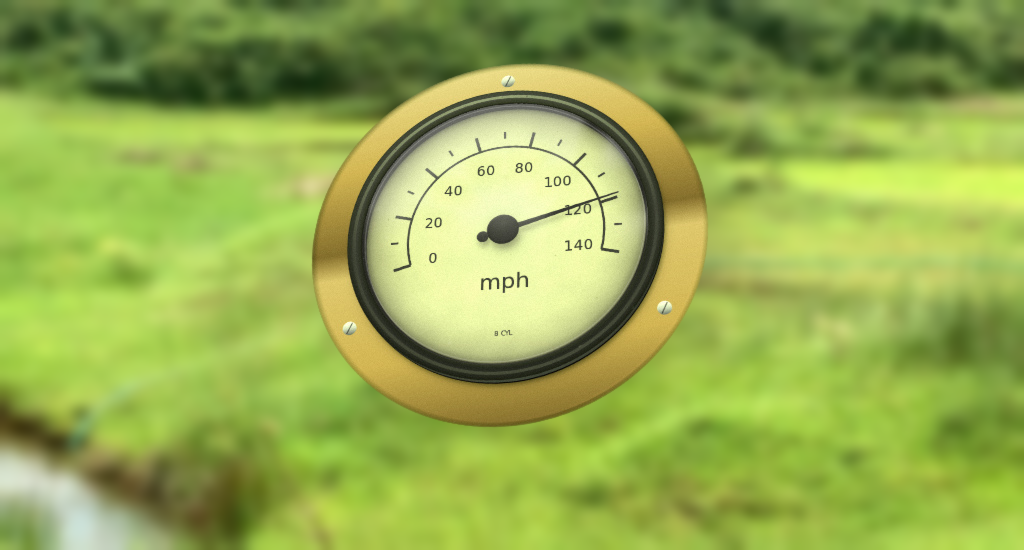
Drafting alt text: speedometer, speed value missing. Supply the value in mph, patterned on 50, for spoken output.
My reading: 120
